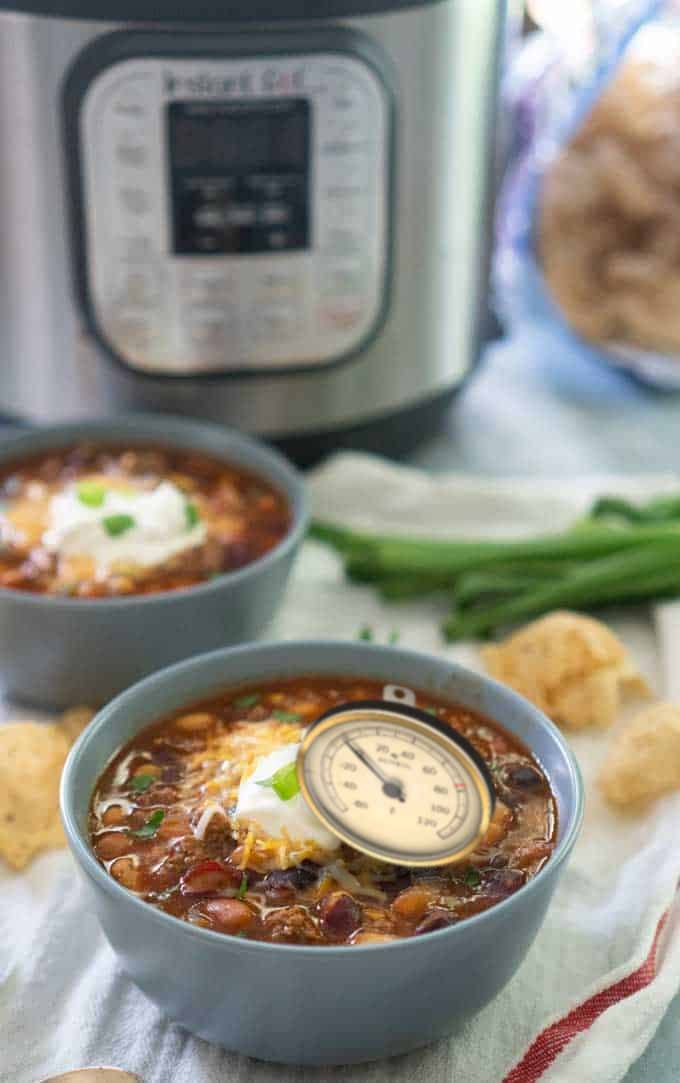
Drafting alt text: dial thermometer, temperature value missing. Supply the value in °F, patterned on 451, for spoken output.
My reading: 0
